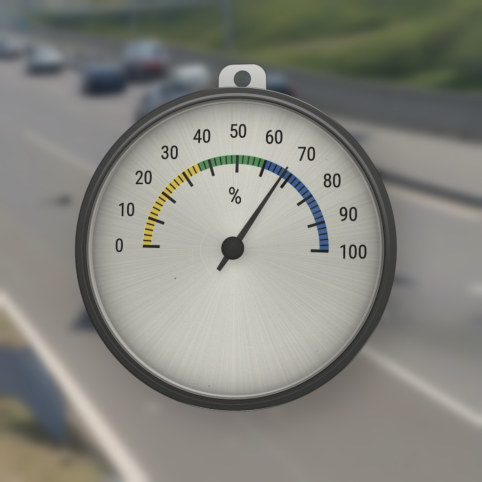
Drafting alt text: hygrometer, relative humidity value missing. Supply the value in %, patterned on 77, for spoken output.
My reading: 68
